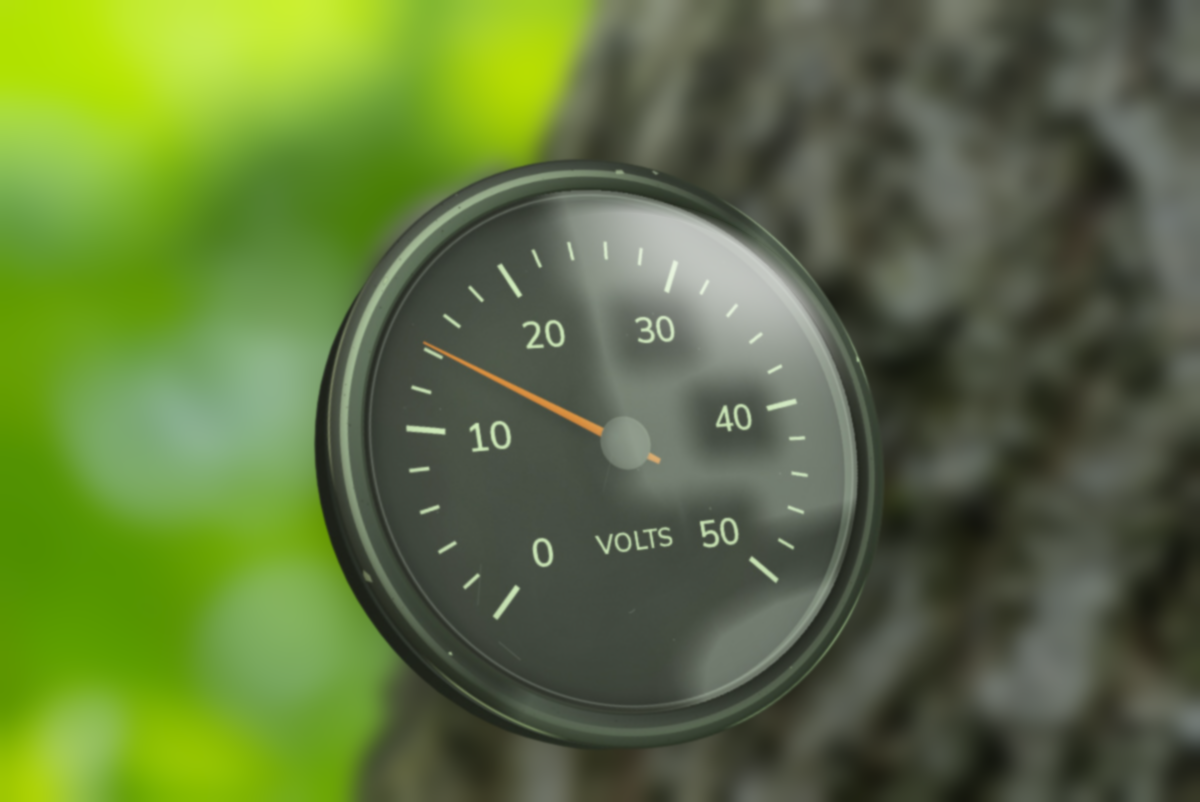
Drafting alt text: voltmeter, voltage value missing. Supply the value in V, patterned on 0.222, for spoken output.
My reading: 14
